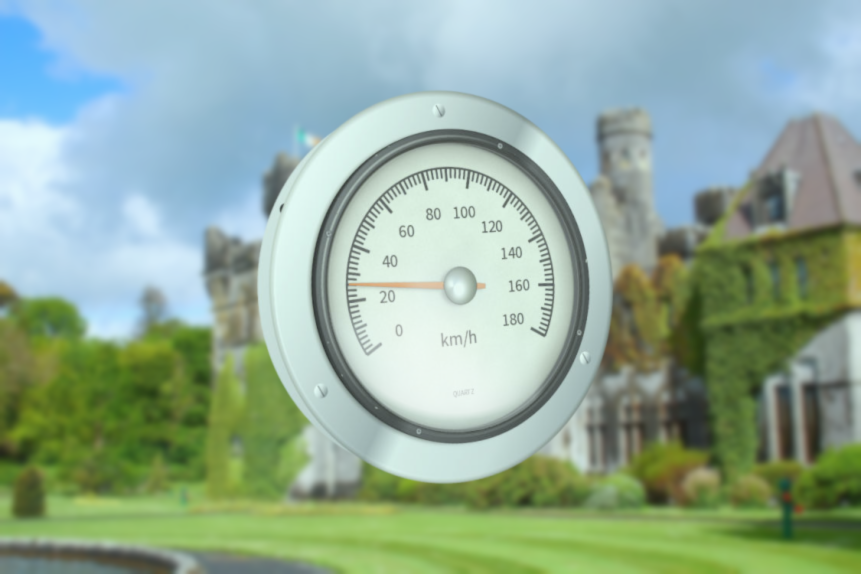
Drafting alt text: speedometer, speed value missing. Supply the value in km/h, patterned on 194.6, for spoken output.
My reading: 26
